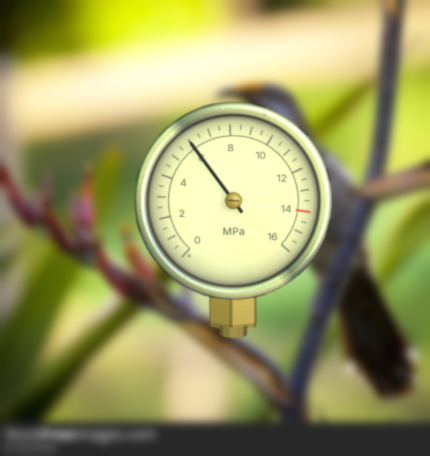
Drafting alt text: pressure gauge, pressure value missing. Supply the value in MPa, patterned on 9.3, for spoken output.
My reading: 6
